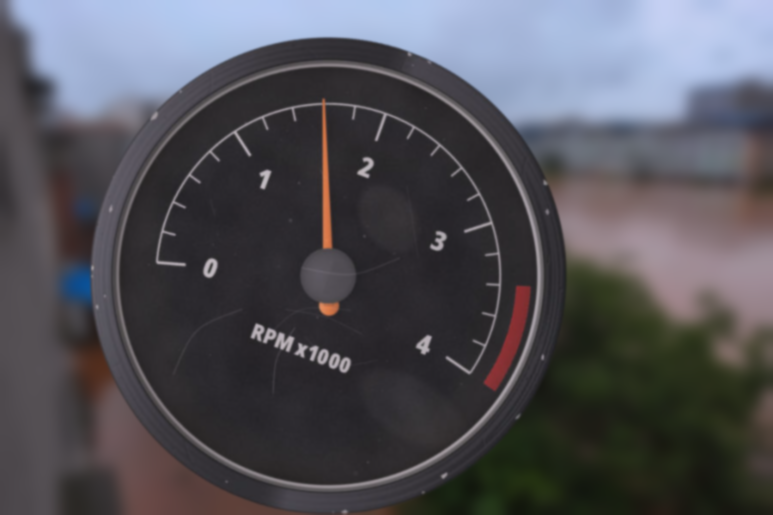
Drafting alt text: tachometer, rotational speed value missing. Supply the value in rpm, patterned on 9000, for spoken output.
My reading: 1600
